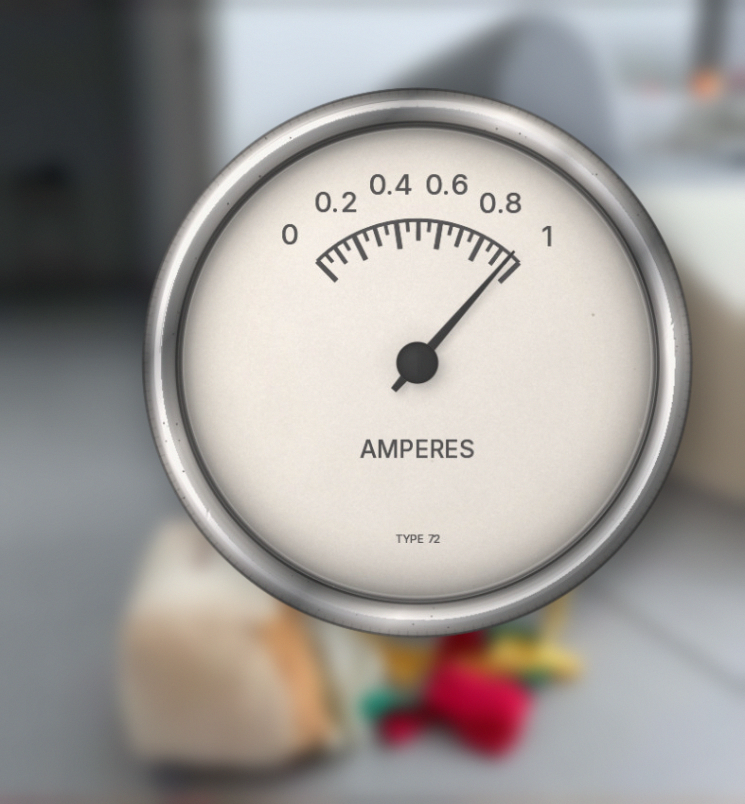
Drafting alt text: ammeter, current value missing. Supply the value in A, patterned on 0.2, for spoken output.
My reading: 0.95
